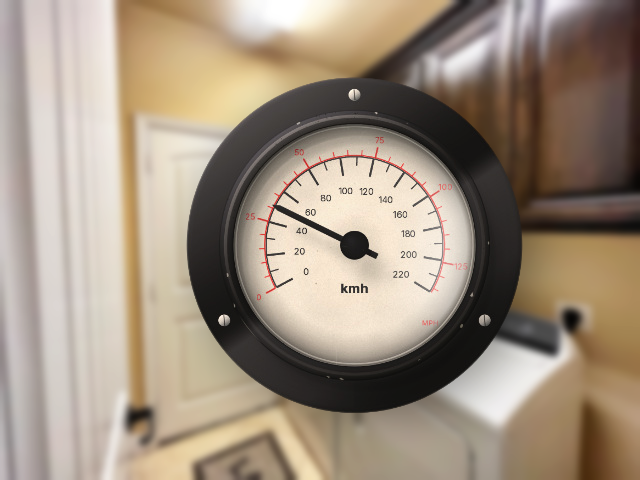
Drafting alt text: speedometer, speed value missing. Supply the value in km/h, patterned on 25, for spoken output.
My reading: 50
